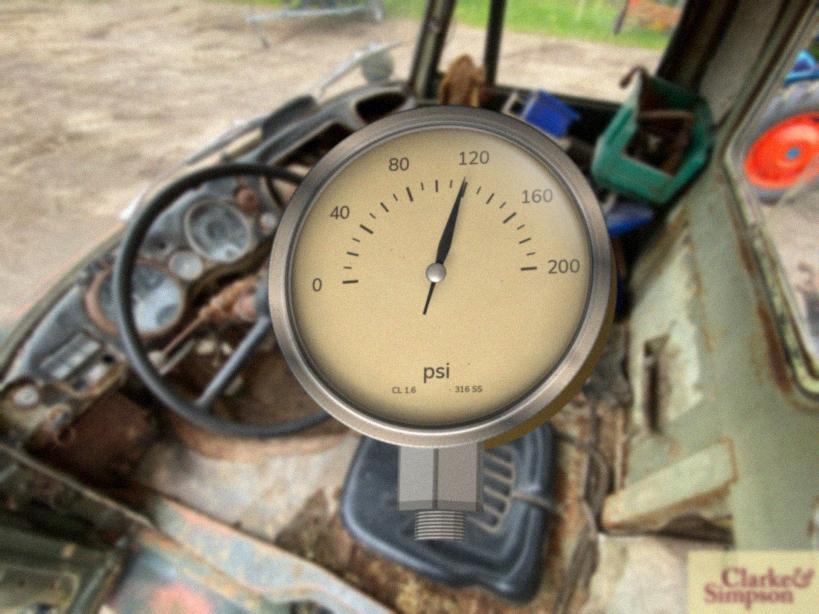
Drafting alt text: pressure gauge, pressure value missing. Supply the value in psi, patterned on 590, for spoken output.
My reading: 120
